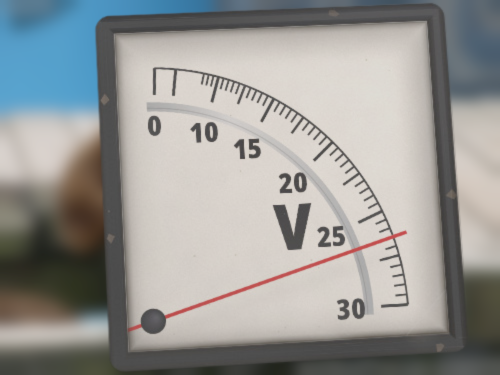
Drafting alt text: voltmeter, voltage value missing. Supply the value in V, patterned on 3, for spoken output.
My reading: 26.5
